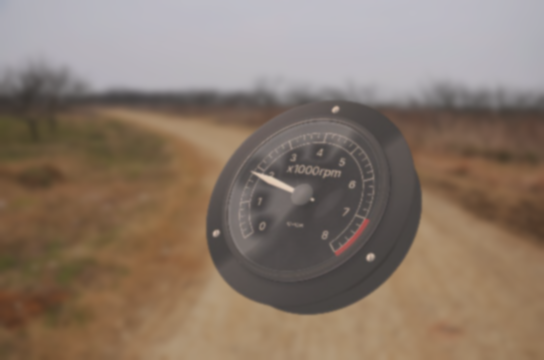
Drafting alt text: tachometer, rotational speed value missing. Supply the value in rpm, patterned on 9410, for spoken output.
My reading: 1800
